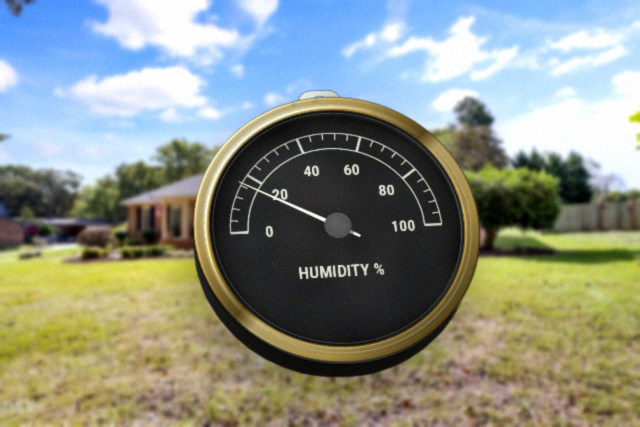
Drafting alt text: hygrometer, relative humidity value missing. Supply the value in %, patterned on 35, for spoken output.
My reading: 16
